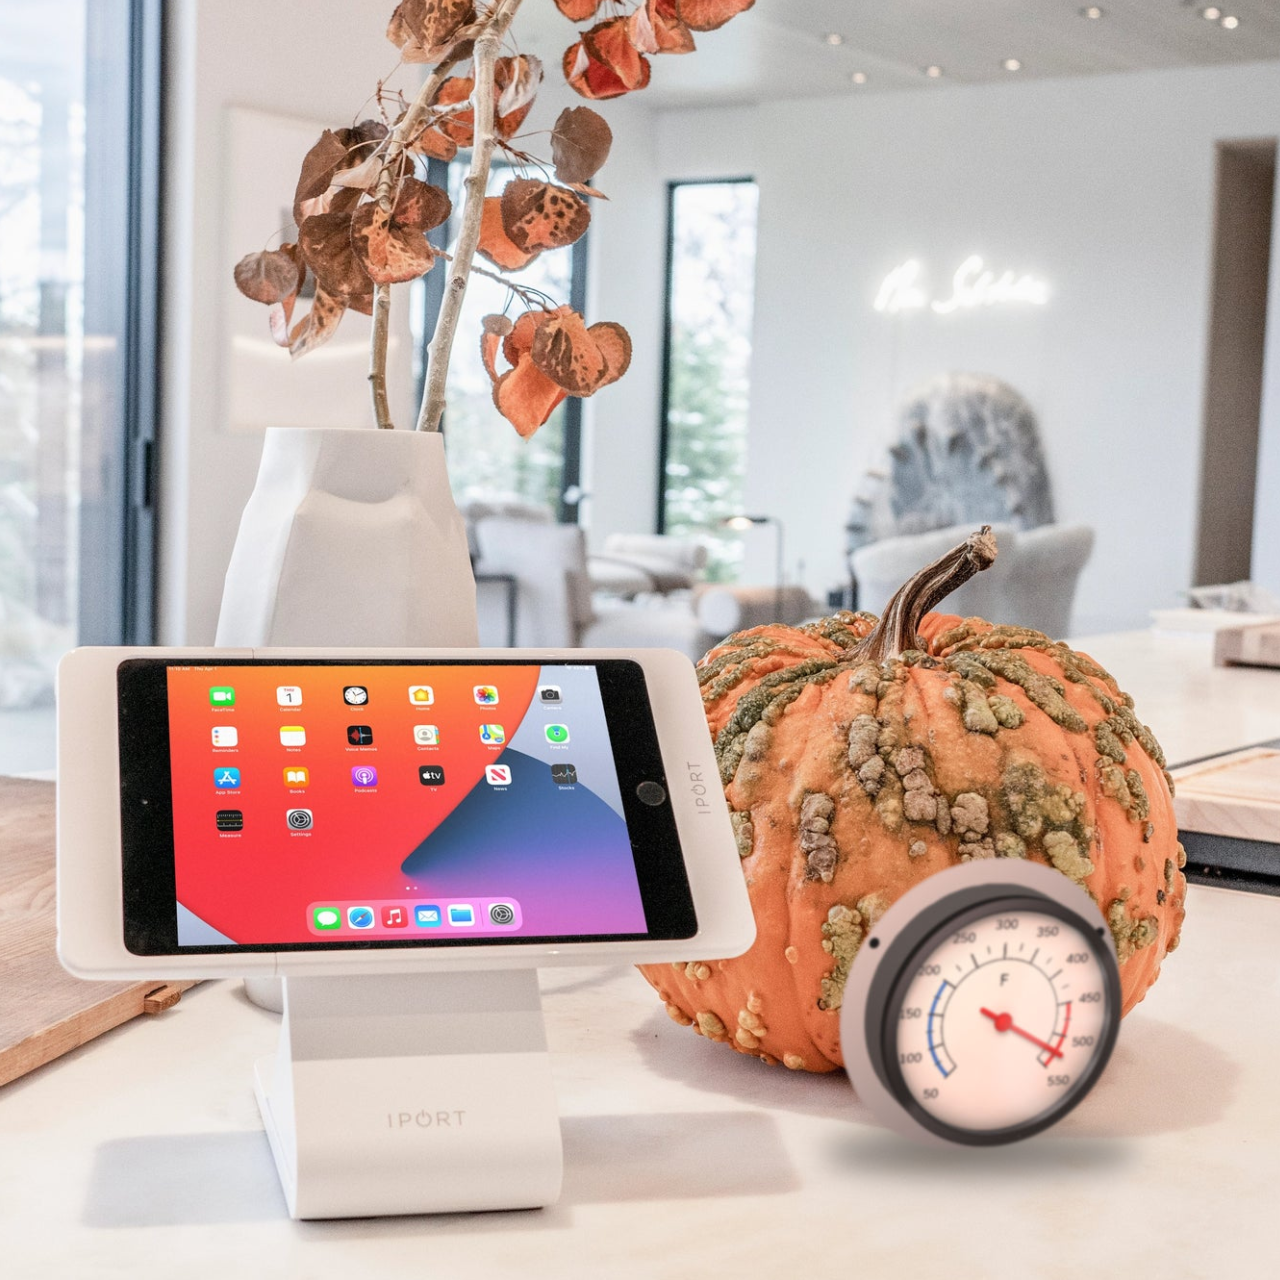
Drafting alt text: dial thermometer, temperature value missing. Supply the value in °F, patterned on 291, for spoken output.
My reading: 525
